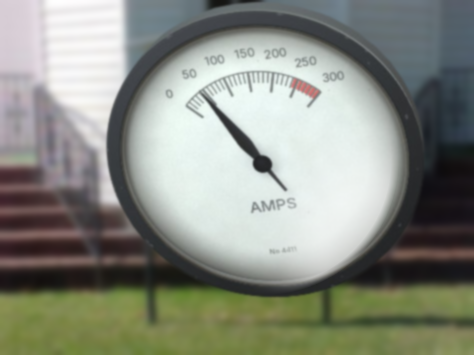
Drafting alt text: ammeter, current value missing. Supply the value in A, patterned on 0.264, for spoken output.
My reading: 50
